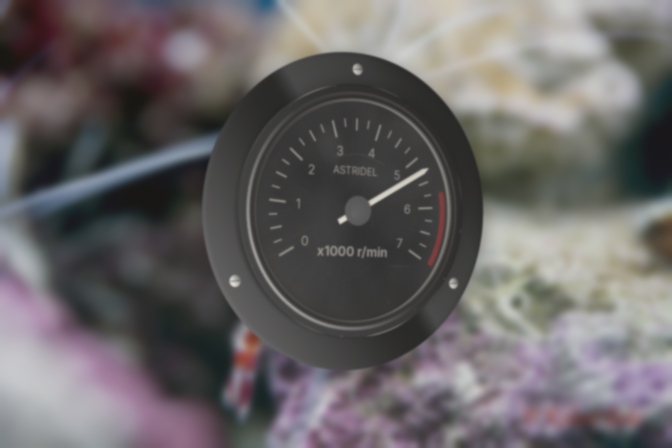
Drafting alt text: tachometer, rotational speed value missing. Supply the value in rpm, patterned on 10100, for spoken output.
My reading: 5250
